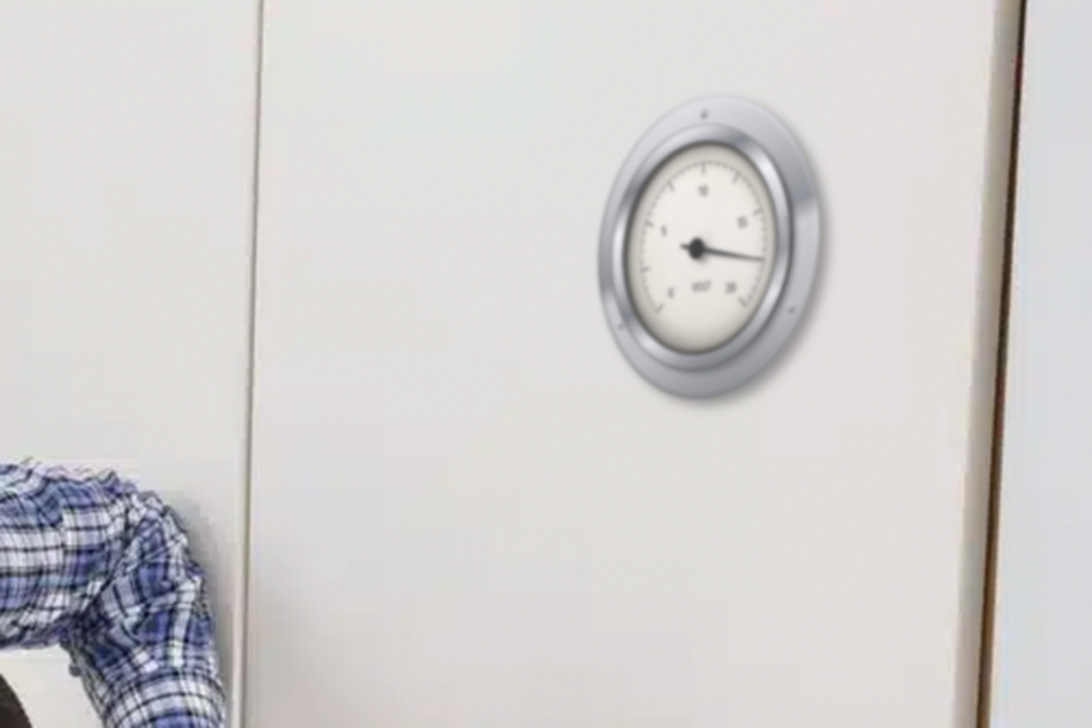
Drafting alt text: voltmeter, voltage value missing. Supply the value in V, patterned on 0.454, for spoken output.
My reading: 17.5
